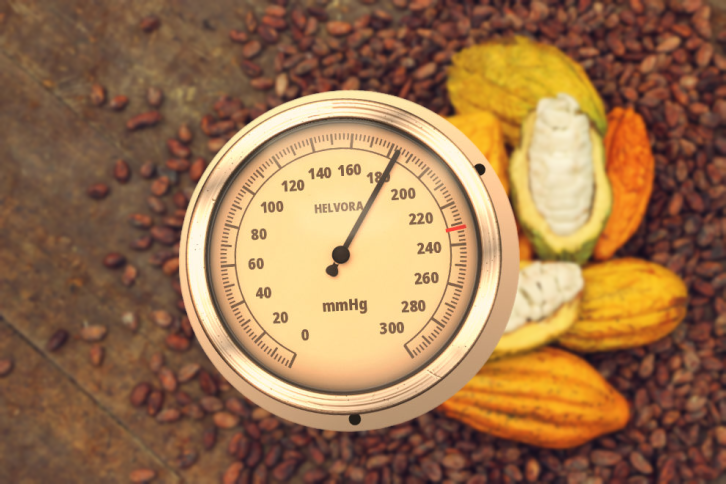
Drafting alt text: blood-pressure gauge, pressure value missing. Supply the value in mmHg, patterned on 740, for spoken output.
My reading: 184
